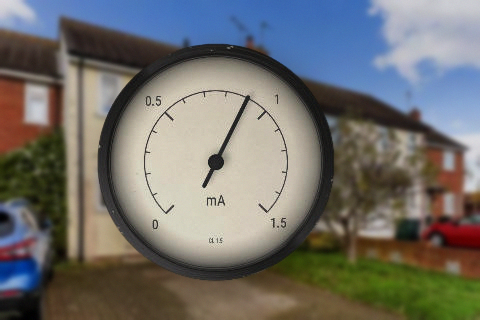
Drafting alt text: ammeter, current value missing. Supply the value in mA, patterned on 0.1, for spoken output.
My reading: 0.9
